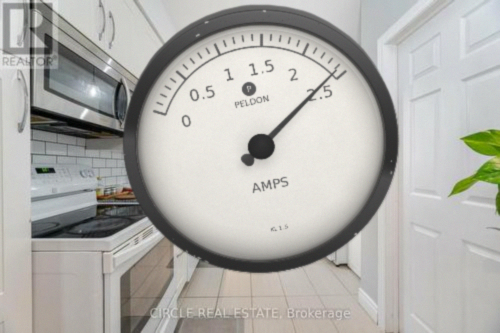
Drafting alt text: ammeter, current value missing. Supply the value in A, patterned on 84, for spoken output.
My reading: 2.4
